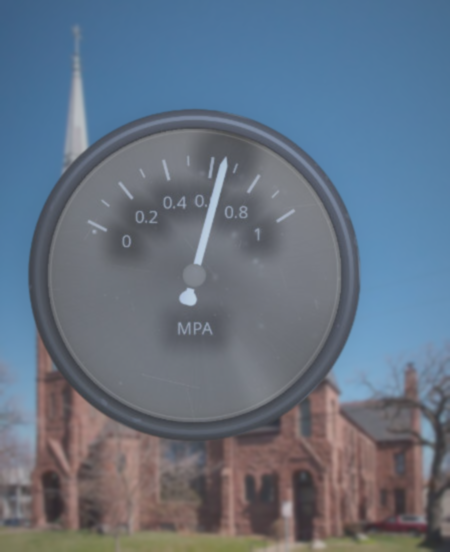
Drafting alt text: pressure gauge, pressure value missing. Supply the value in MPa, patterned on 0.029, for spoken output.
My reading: 0.65
